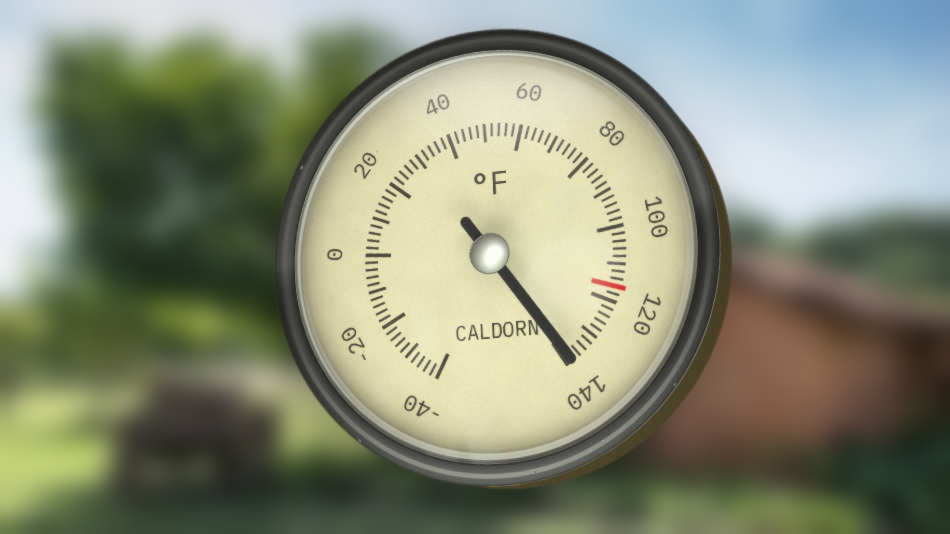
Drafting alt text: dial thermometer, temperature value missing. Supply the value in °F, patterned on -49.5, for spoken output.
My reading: 138
